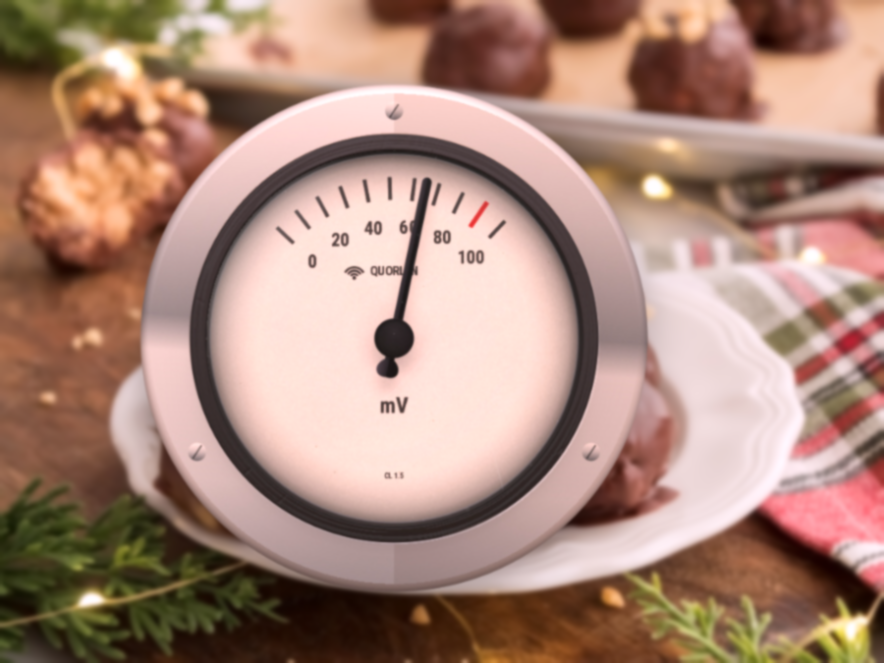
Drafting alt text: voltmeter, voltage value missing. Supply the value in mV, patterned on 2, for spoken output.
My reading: 65
